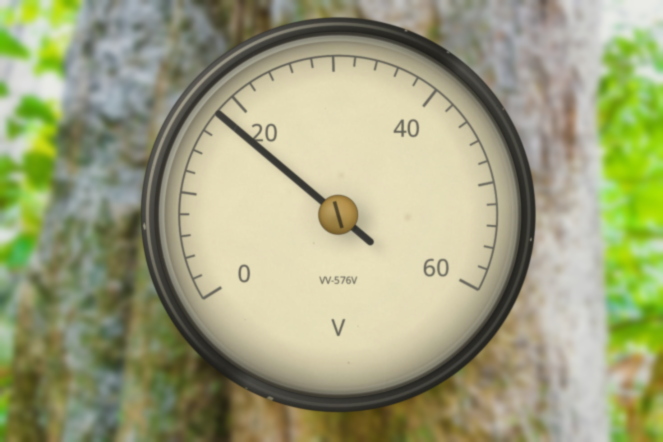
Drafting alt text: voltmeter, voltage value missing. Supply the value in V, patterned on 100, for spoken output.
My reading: 18
